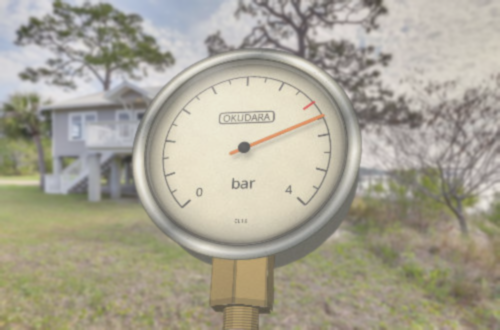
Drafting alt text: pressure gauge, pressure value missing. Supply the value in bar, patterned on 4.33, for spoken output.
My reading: 3
